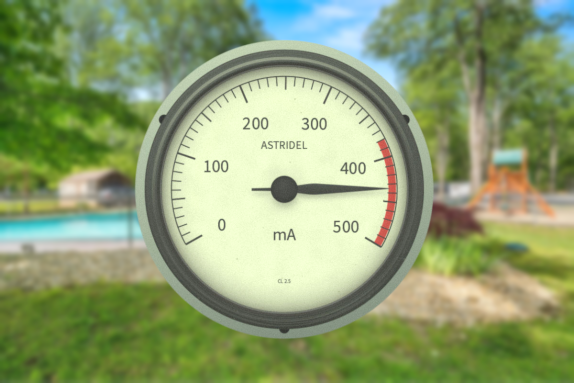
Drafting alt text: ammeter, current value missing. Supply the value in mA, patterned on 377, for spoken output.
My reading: 435
